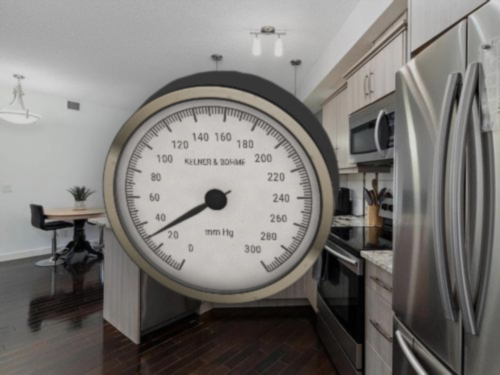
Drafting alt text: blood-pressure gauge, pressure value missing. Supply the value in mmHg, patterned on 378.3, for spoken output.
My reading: 30
